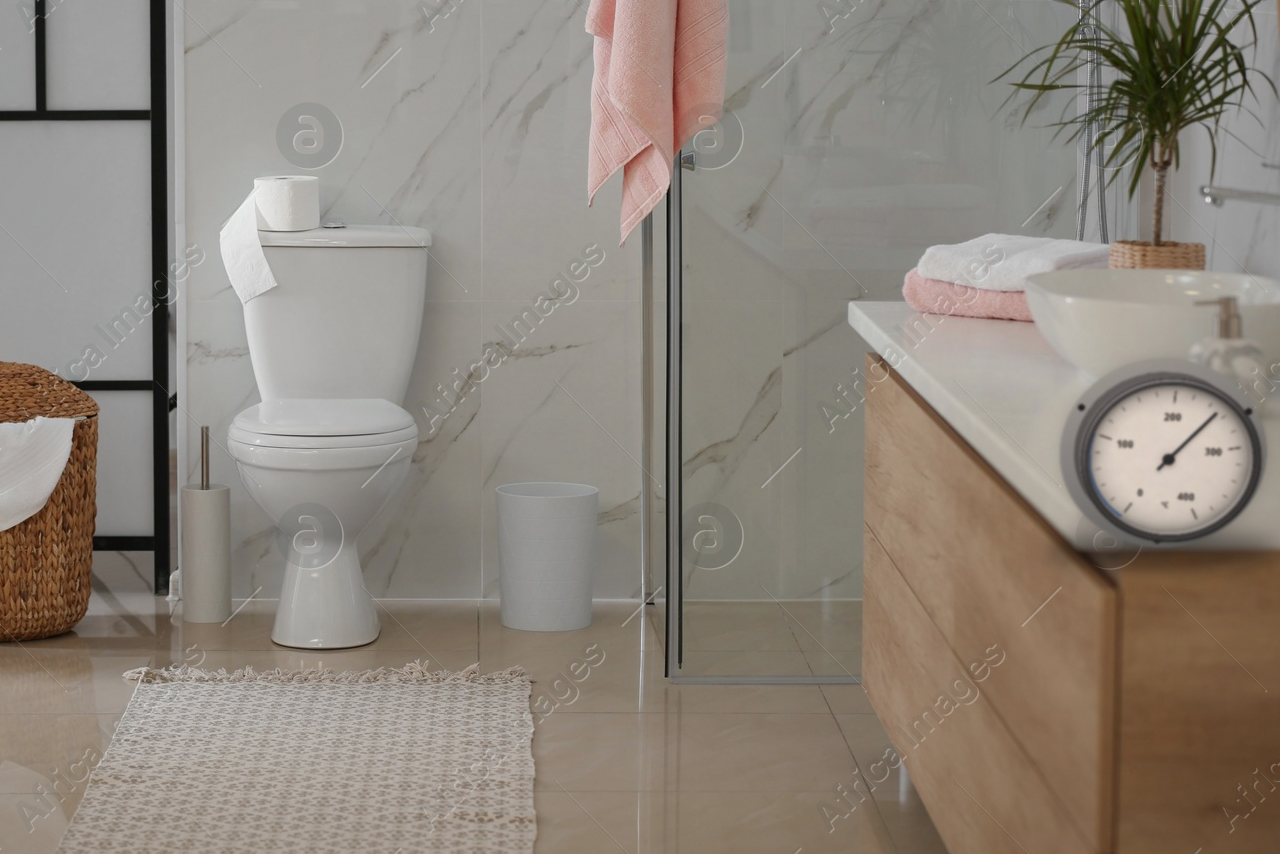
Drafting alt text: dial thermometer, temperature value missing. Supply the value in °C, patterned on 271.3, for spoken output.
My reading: 250
